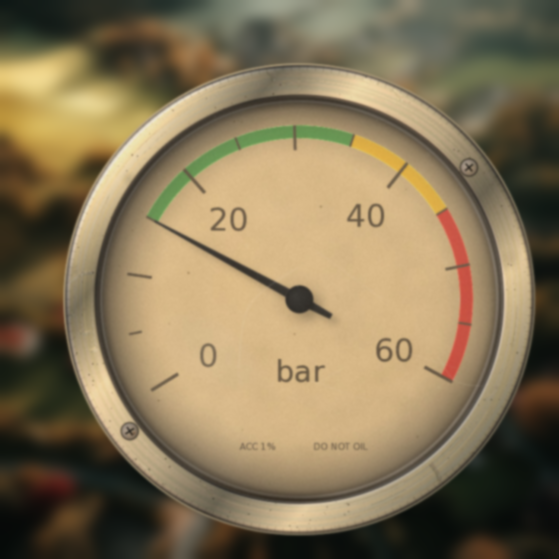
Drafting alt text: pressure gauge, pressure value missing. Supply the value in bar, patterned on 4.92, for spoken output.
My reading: 15
